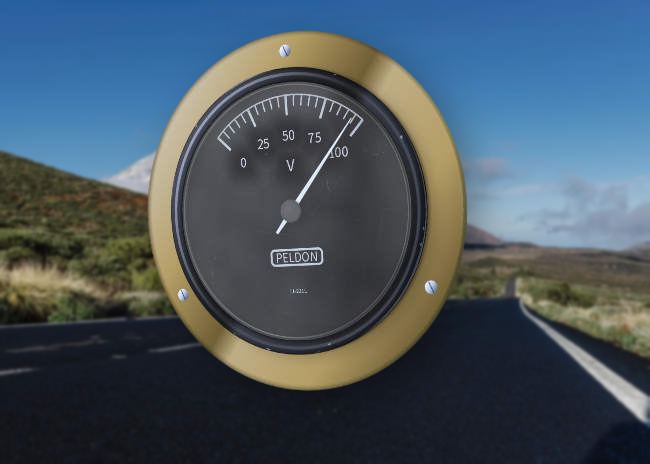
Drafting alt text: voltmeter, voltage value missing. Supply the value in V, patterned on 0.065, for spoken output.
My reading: 95
